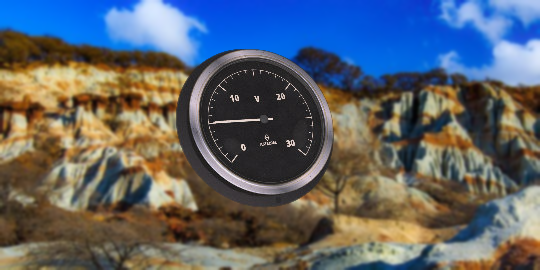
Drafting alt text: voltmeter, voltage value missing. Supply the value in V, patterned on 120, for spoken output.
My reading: 5
